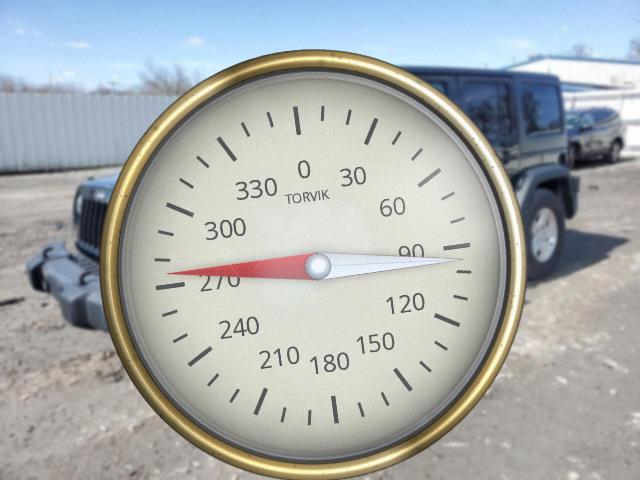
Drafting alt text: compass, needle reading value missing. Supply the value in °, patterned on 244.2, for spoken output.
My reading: 275
